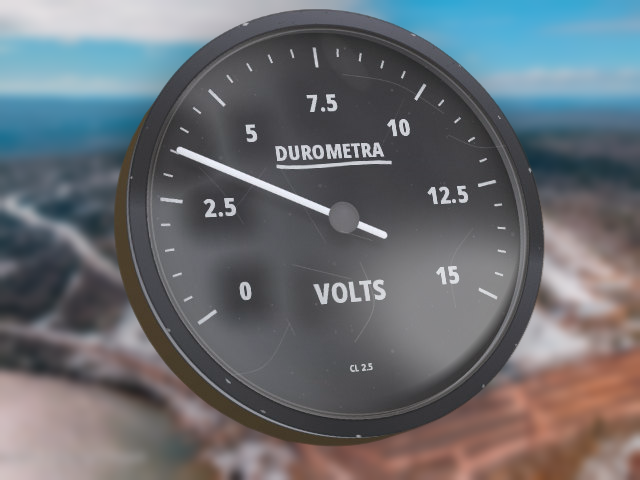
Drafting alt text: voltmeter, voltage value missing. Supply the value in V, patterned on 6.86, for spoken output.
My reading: 3.5
